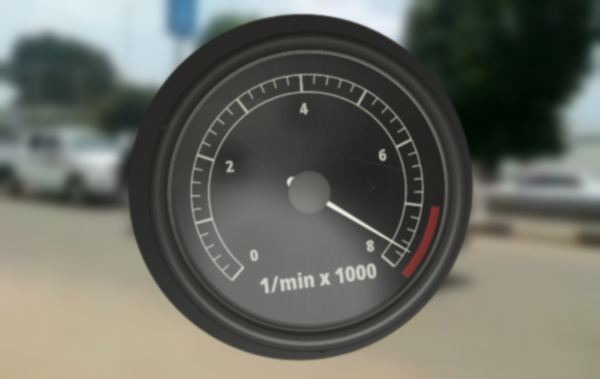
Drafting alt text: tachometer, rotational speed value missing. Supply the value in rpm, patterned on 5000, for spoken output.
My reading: 7700
